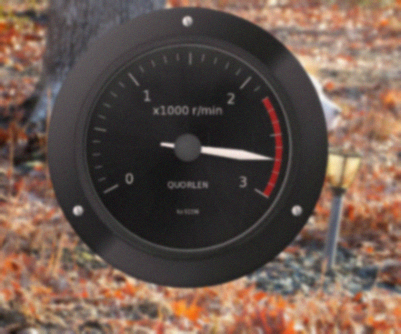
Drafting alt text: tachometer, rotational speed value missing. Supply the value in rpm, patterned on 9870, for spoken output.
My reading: 2700
